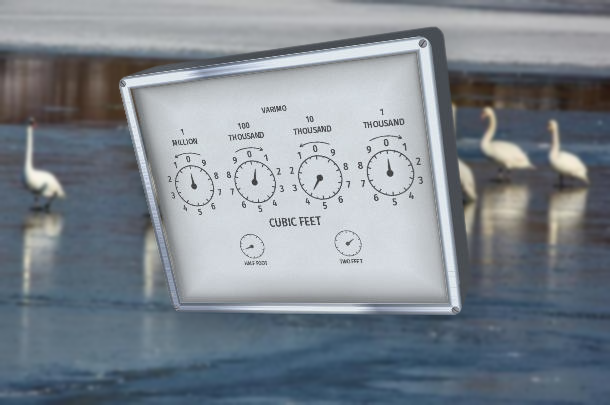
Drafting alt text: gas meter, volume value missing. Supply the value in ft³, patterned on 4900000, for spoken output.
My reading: 4000
